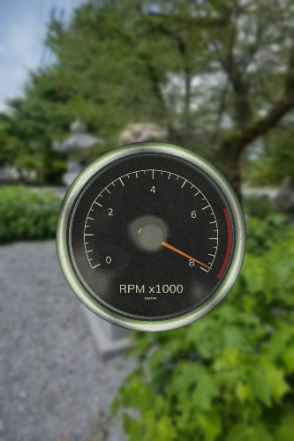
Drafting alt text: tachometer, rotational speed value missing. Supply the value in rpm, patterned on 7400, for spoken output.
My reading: 7875
